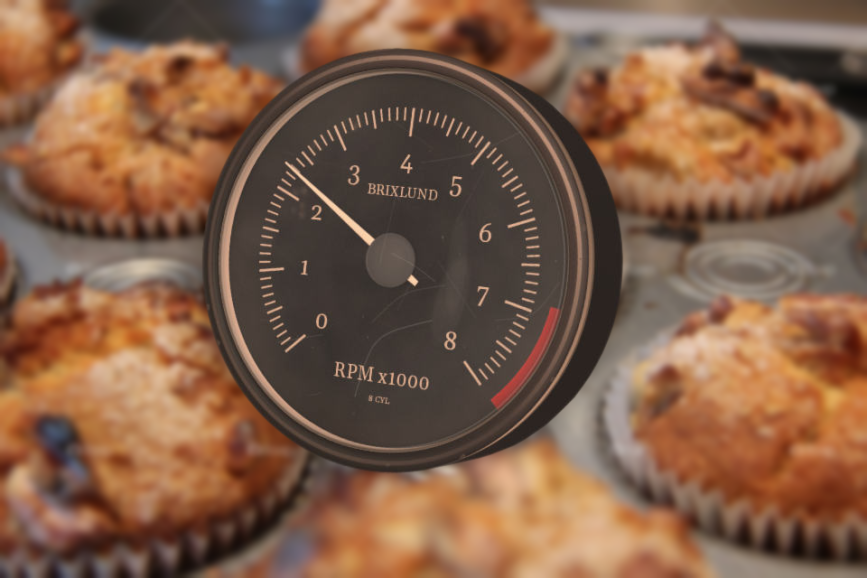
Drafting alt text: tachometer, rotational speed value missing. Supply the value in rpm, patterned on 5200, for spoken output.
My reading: 2300
